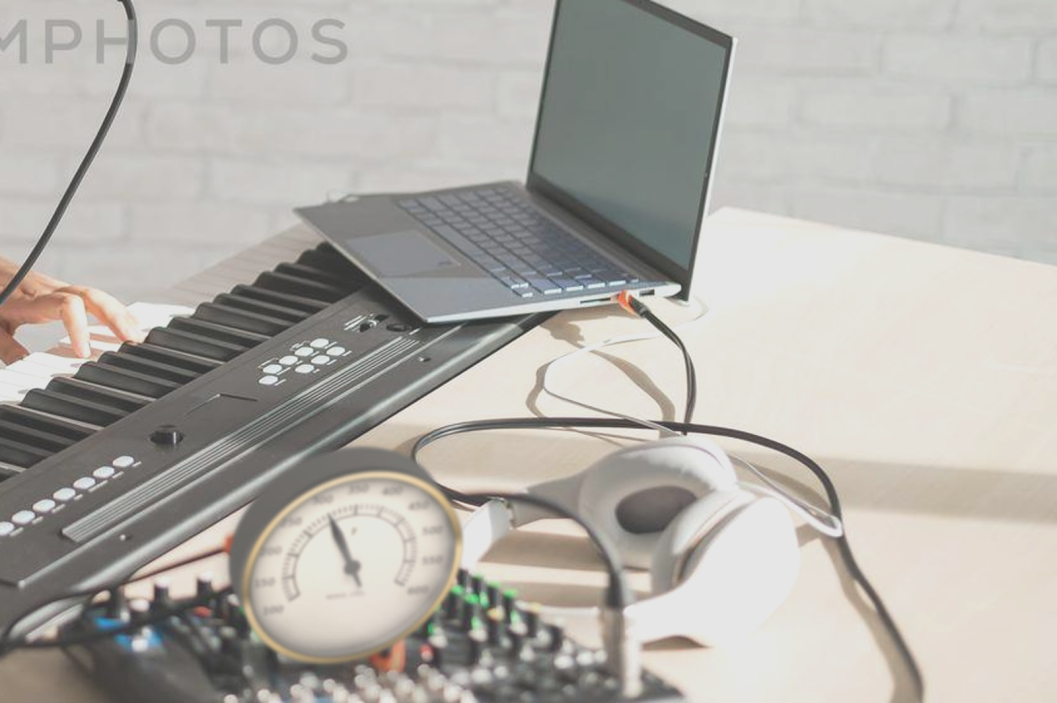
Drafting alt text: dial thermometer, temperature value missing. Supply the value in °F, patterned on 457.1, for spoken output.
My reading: 300
